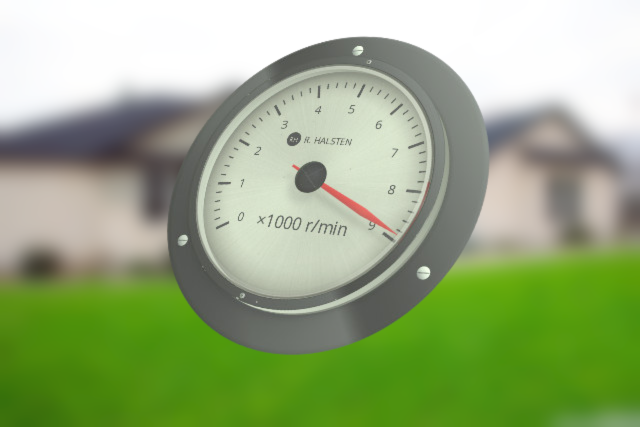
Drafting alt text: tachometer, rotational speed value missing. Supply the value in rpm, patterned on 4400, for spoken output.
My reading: 8900
